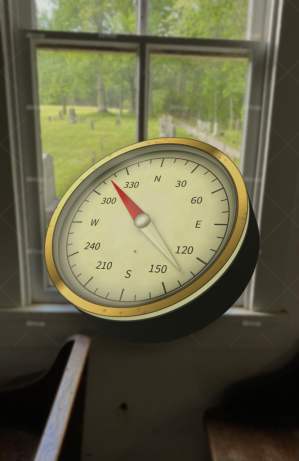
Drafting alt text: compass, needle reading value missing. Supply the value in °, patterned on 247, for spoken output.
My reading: 315
